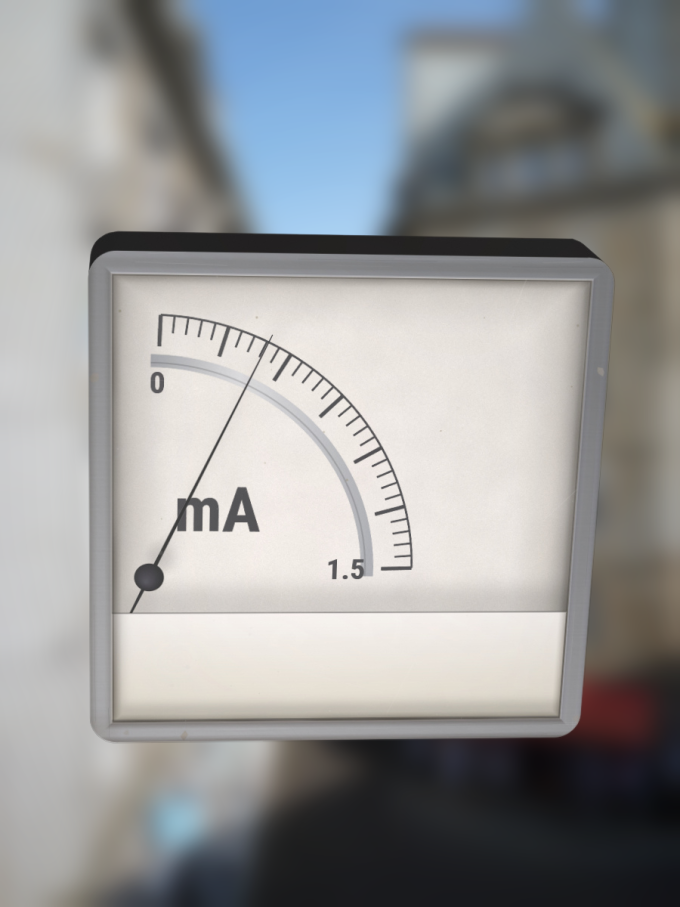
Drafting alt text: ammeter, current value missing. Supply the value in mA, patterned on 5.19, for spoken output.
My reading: 0.4
